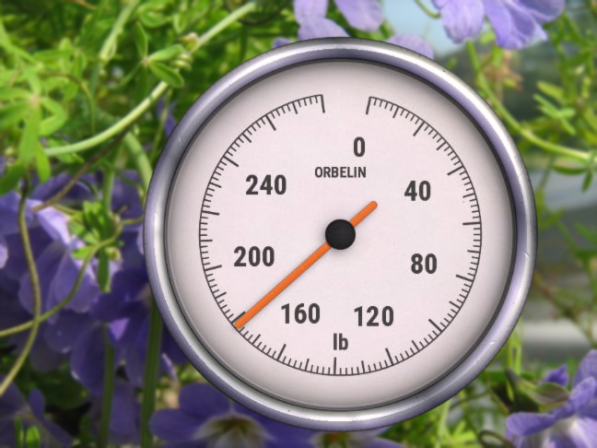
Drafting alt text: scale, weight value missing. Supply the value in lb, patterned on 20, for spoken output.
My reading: 178
